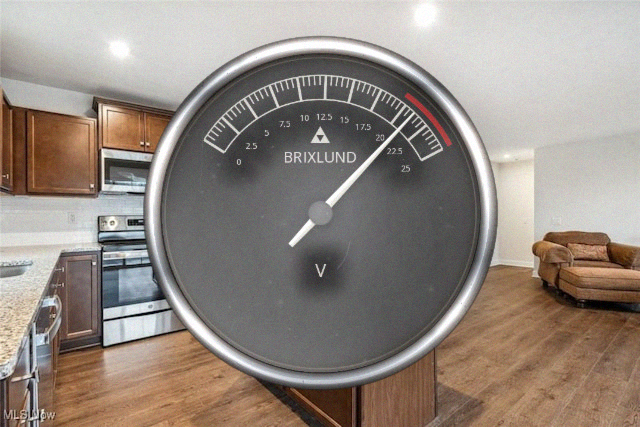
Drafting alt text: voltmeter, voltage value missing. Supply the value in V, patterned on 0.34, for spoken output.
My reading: 21
